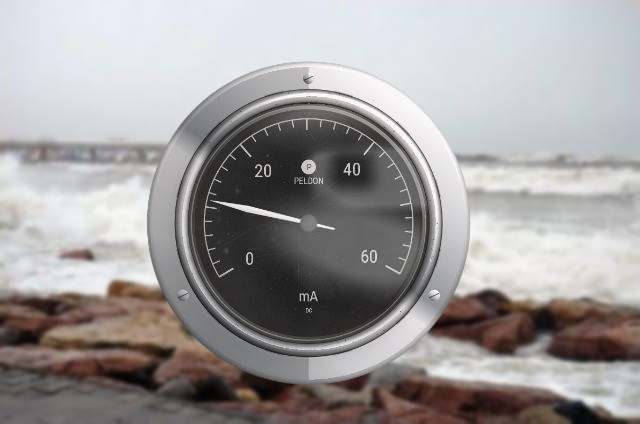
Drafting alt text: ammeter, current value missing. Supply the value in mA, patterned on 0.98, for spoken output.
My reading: 11
